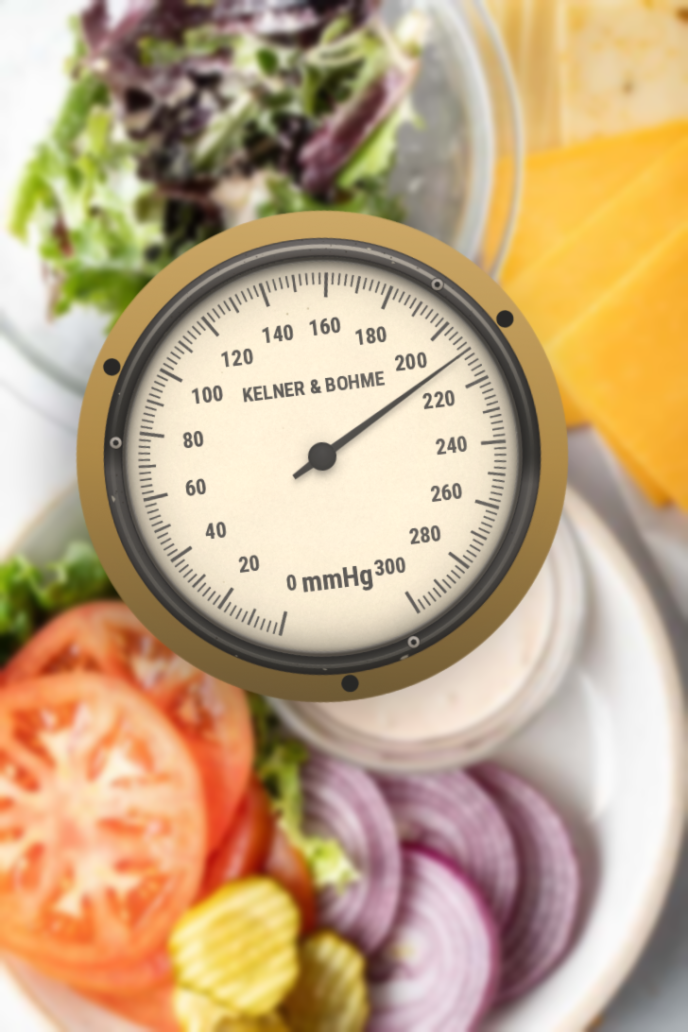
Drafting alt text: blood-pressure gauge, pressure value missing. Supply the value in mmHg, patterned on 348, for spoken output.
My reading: 210
